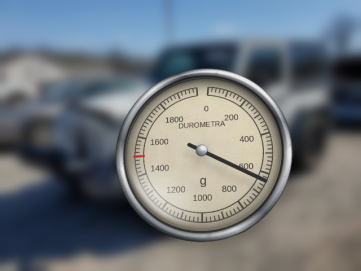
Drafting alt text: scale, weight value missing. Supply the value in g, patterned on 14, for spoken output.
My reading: 640
